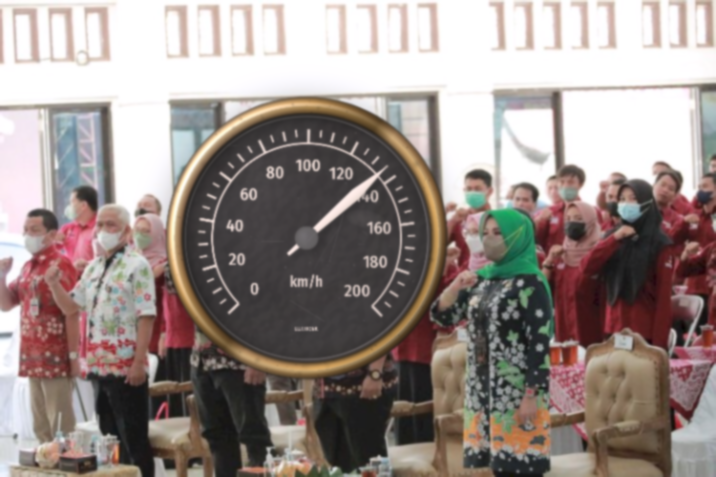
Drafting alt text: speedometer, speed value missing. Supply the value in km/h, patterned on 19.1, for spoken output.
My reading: 135
